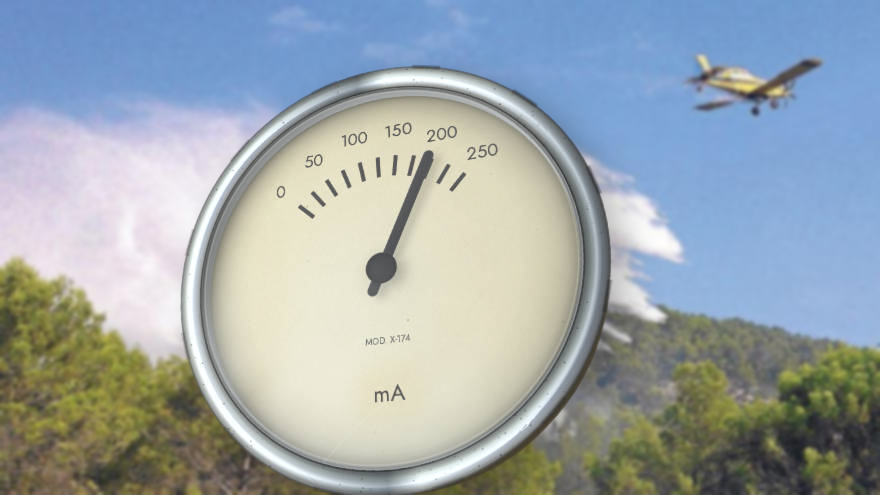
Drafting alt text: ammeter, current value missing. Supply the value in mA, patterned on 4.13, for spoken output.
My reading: 200
